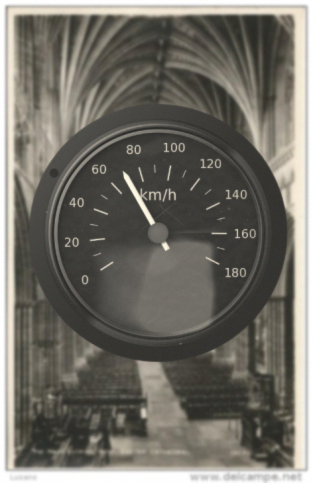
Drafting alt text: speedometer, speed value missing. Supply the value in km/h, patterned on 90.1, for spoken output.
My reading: 70
